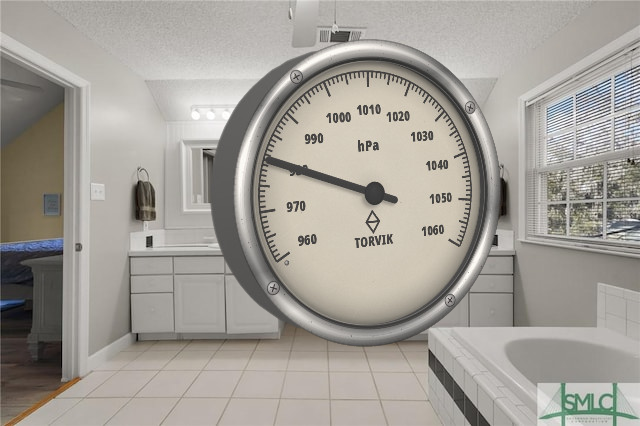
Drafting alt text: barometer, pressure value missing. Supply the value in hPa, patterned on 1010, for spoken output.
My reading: 980
